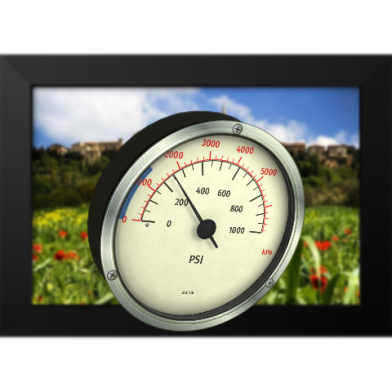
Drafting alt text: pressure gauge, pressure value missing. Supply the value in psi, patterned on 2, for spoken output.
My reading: 250
